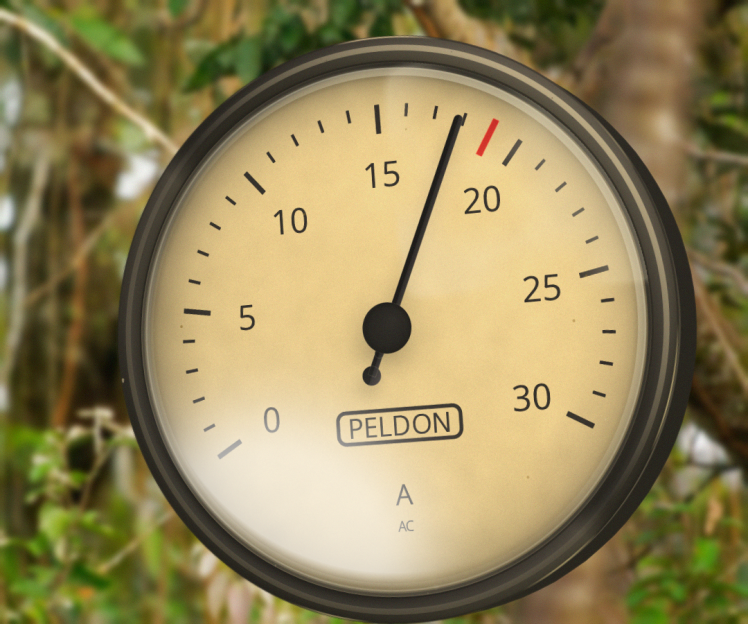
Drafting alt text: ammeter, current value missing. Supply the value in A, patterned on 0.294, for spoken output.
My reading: 18
